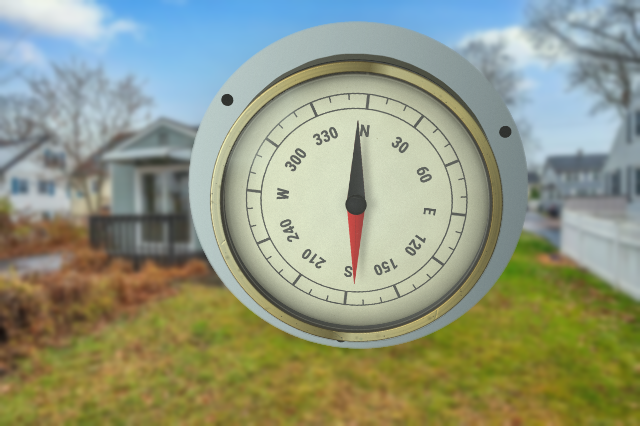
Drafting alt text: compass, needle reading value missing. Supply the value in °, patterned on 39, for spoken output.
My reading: 175
